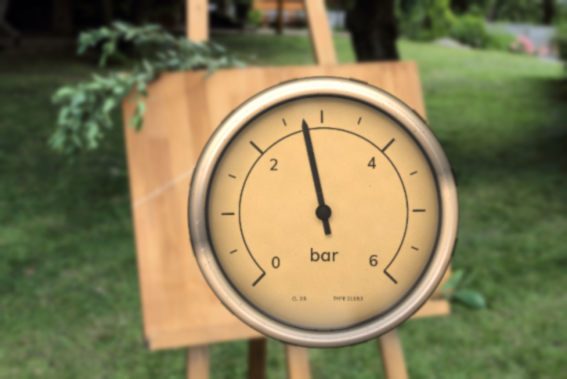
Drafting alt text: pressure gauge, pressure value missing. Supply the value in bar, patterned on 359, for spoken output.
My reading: 2.75
